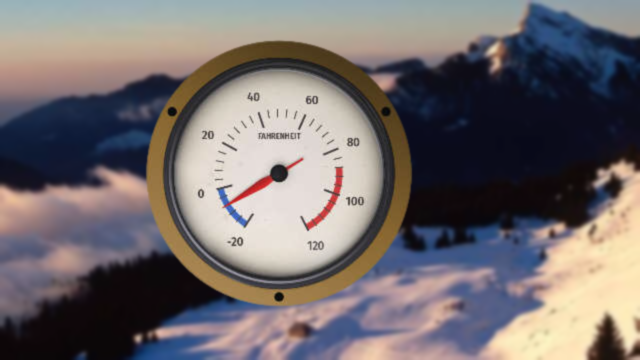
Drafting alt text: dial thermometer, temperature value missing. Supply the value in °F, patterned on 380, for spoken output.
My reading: -8
